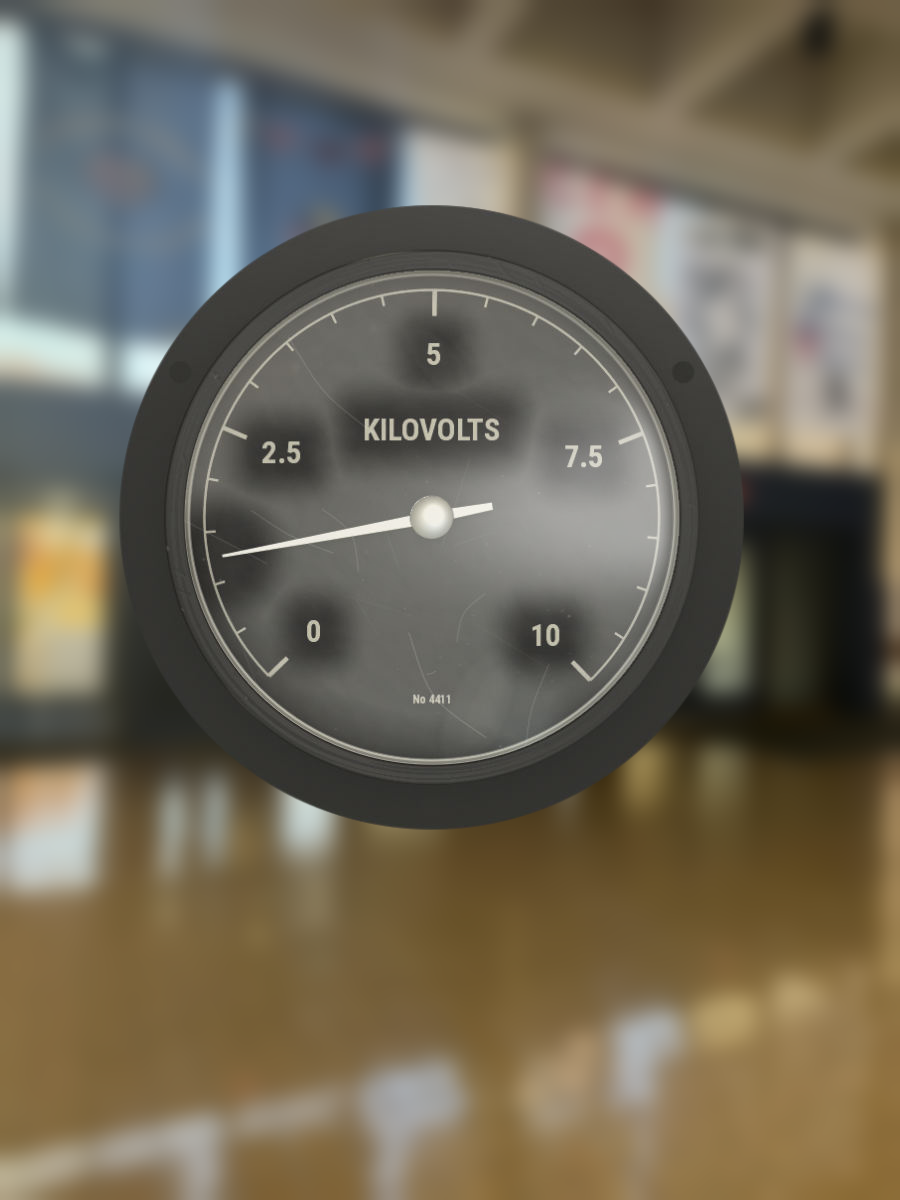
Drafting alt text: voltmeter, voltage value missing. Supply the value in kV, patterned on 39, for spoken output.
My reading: 1.25
